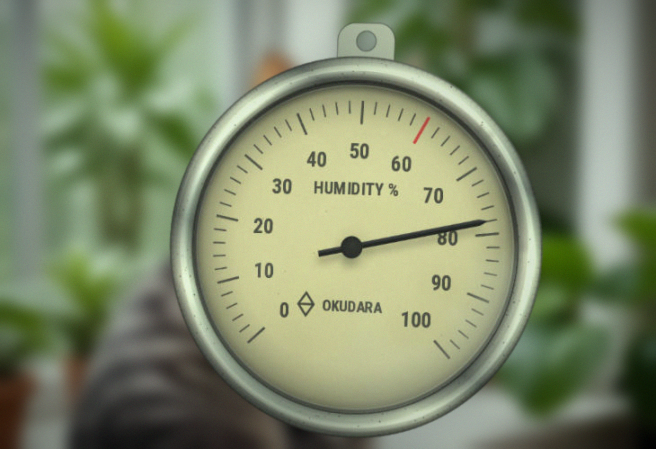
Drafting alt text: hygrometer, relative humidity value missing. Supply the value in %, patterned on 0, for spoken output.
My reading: 78
